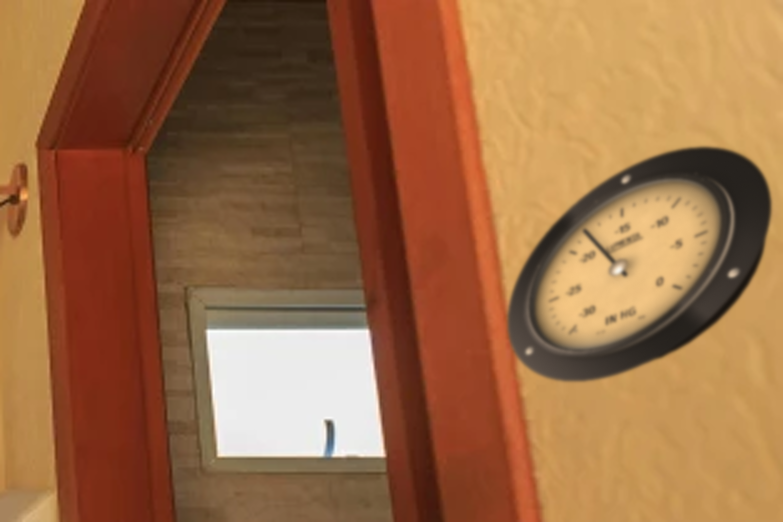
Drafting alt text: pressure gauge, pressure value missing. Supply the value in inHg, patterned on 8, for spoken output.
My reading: -18
